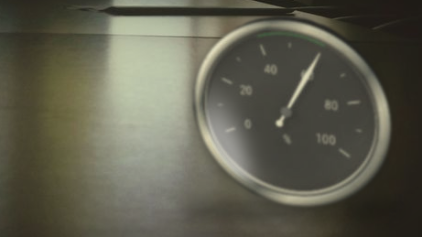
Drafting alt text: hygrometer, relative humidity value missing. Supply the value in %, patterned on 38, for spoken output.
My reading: 60
